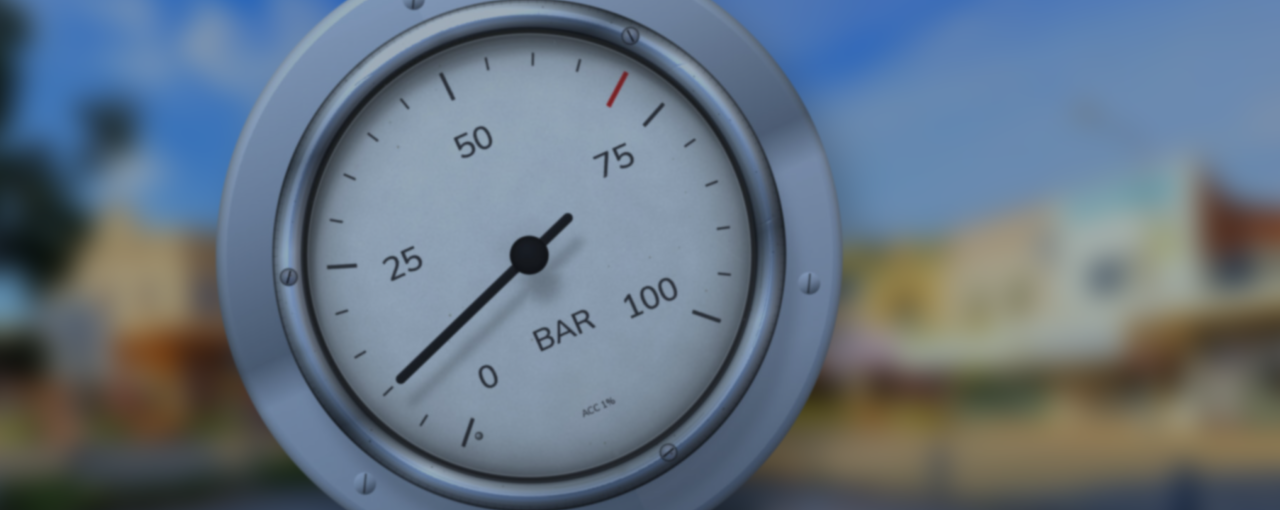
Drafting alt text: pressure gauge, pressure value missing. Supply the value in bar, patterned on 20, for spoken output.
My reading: 10
